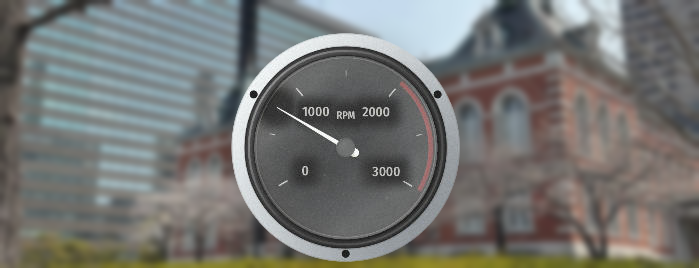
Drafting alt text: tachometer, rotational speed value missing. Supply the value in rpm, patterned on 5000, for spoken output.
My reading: 750
